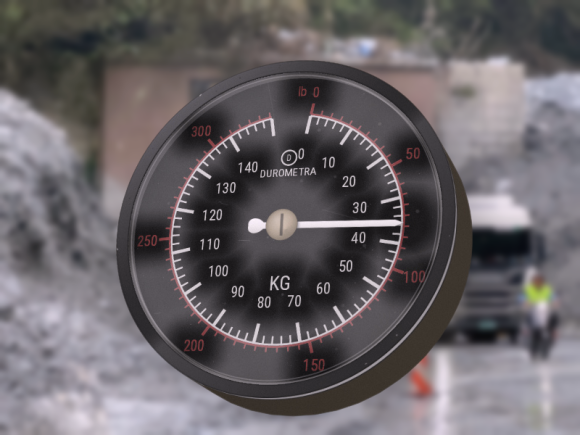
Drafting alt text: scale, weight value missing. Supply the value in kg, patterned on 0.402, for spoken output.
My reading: 36
